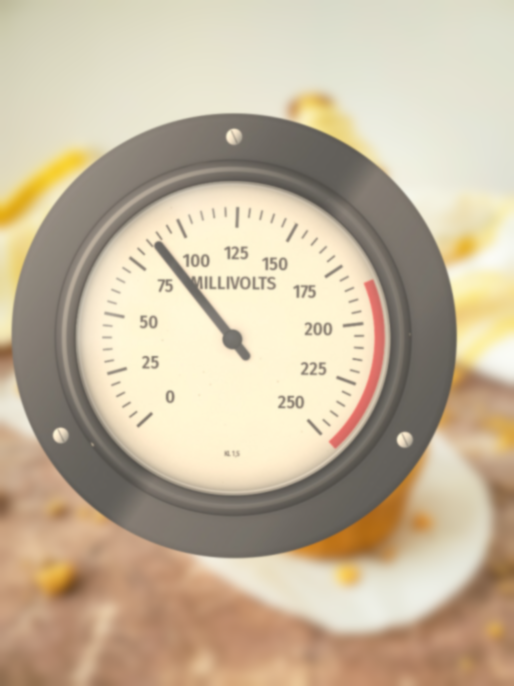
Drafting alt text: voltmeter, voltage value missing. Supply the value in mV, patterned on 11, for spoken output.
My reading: 87.5
